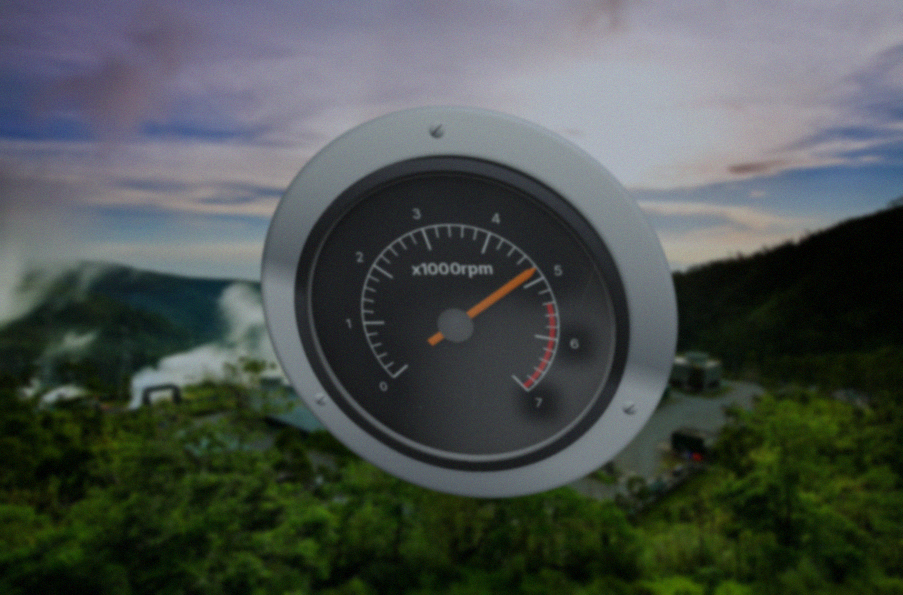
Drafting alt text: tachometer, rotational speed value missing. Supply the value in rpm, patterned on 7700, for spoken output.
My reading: 4800
